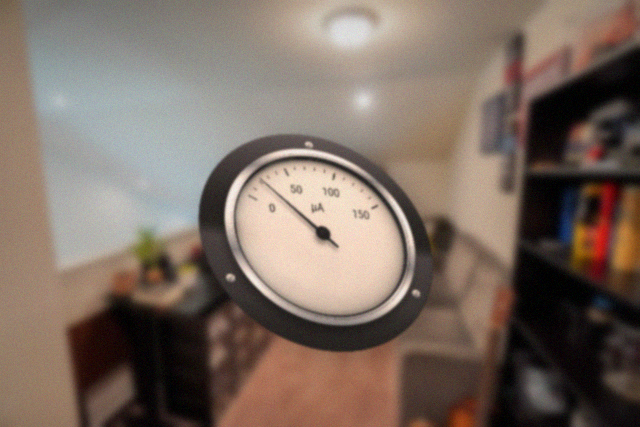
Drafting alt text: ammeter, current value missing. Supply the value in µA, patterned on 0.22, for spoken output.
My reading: 20
